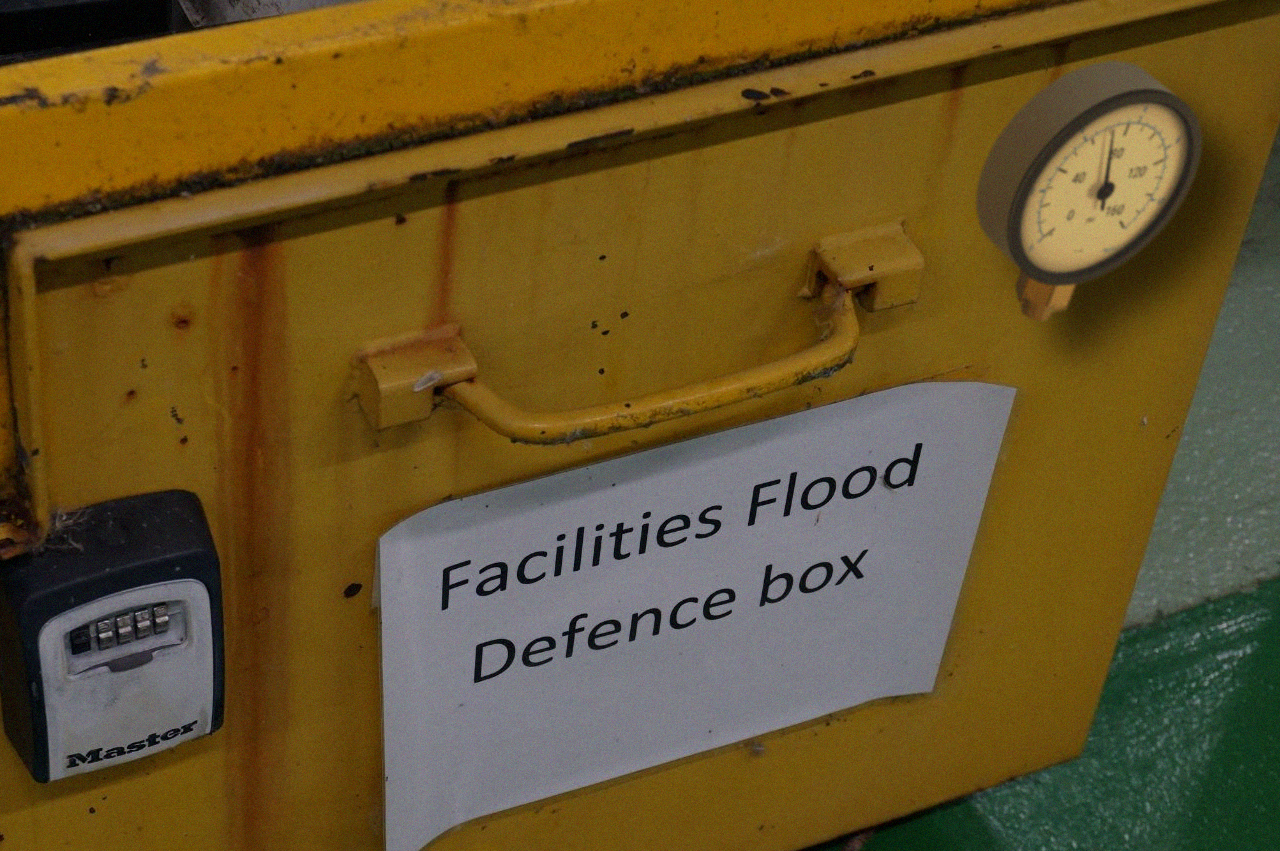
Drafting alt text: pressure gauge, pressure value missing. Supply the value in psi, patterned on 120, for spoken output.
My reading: 70
